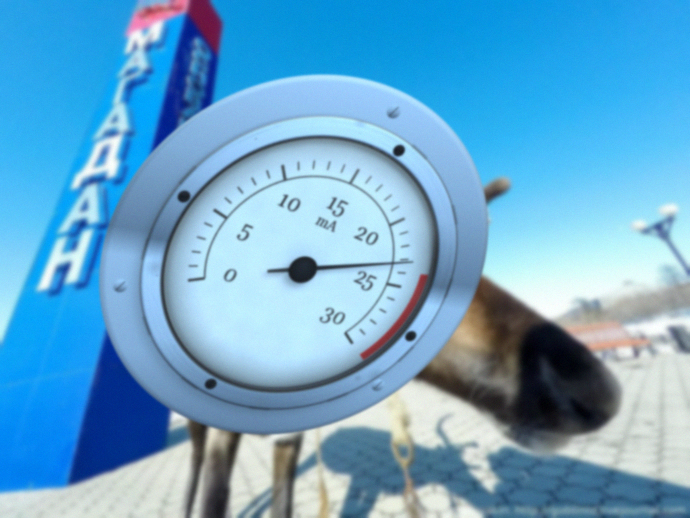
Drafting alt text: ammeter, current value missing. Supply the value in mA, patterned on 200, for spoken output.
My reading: 23
